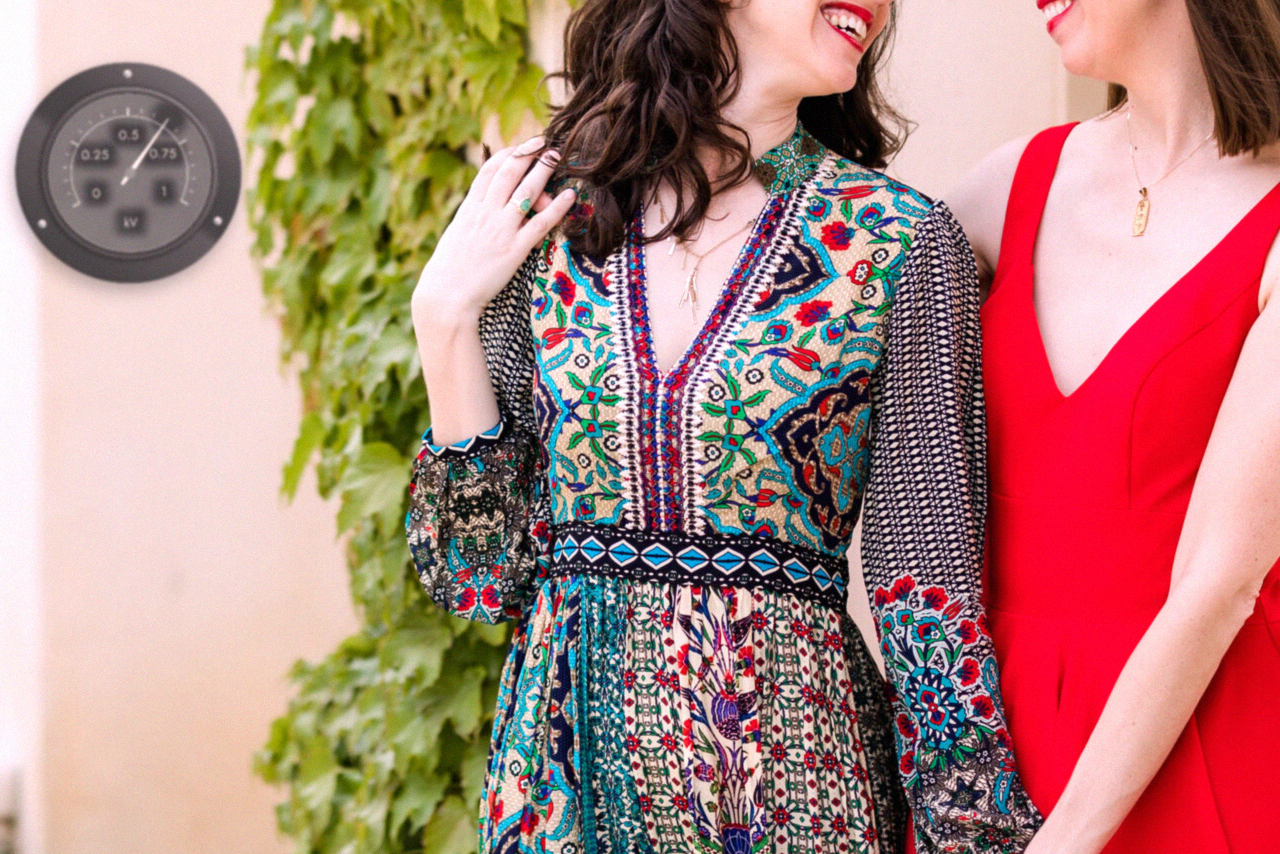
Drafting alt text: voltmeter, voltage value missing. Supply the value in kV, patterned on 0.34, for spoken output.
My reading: 0.65
